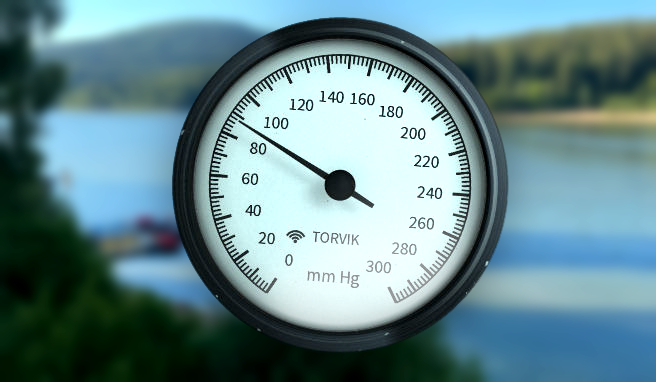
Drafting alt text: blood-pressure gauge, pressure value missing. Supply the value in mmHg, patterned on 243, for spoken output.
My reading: 88
